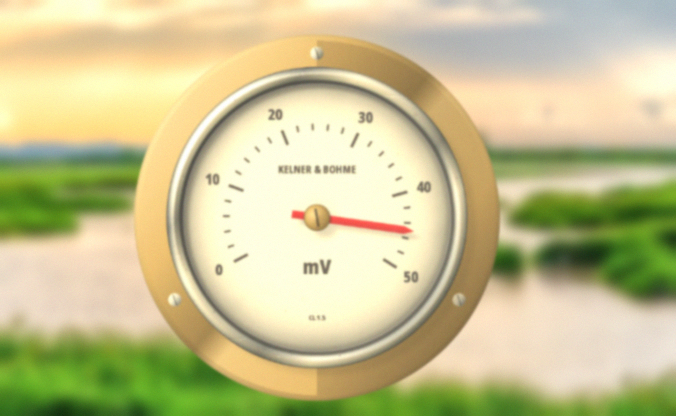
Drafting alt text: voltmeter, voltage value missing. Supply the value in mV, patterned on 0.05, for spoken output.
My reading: 45
